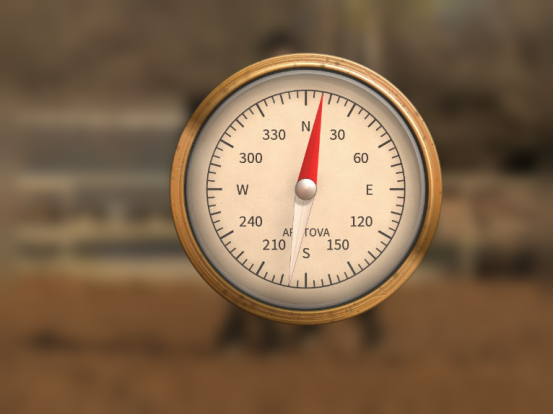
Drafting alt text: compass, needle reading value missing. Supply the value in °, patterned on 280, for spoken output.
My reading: 10
